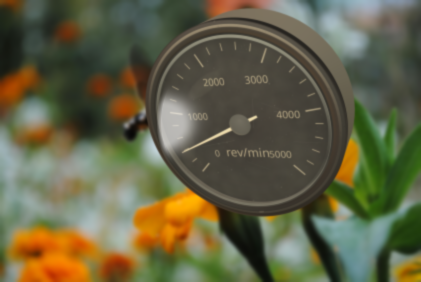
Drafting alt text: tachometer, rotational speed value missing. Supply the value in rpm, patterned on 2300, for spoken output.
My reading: 400
